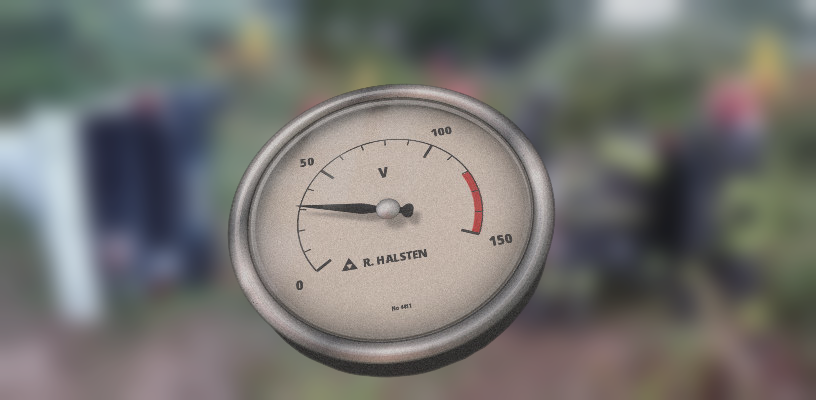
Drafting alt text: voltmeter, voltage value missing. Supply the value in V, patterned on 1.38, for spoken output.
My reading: 30
